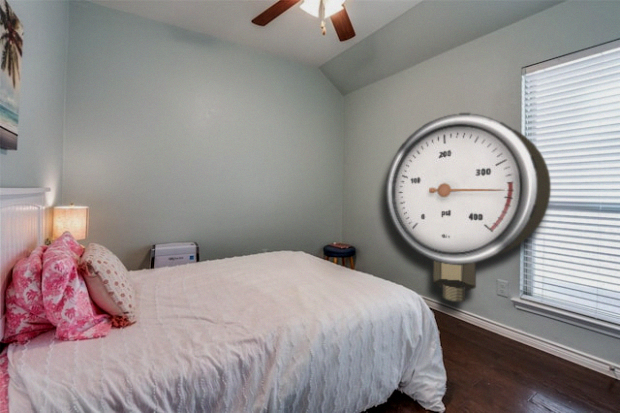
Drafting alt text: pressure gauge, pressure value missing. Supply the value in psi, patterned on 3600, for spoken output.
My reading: 340
